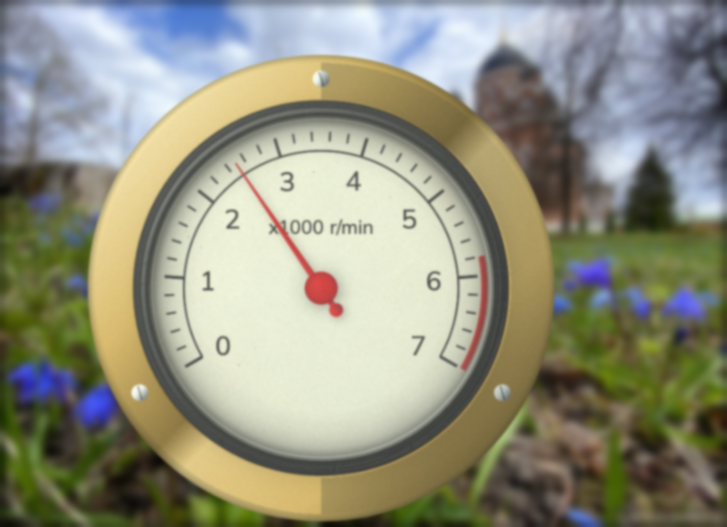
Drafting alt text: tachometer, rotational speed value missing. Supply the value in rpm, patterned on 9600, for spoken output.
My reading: 2500
